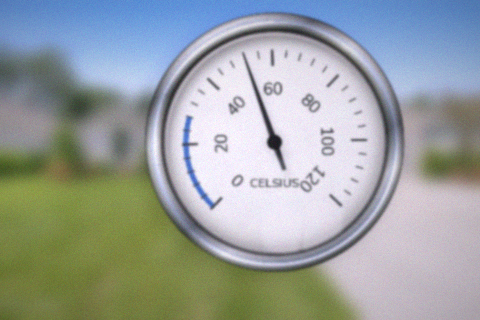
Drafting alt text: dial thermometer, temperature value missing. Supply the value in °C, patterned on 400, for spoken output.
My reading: 52
